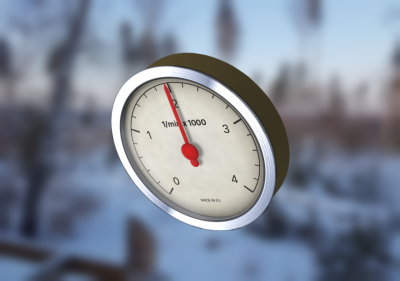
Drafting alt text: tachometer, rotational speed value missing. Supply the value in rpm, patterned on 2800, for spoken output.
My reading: 2000
